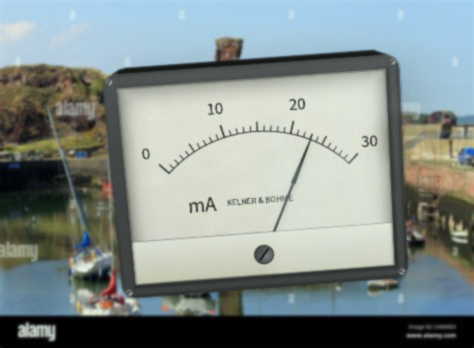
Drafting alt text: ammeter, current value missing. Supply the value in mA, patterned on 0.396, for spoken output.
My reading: 23
